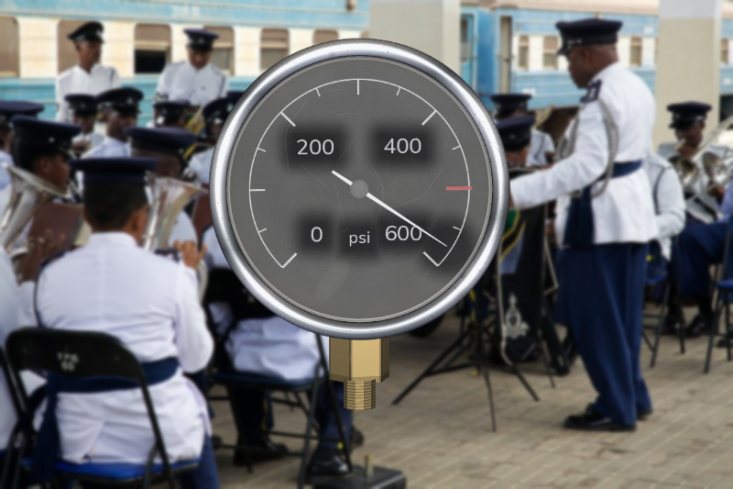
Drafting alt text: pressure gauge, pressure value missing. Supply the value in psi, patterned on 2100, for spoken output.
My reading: 575
